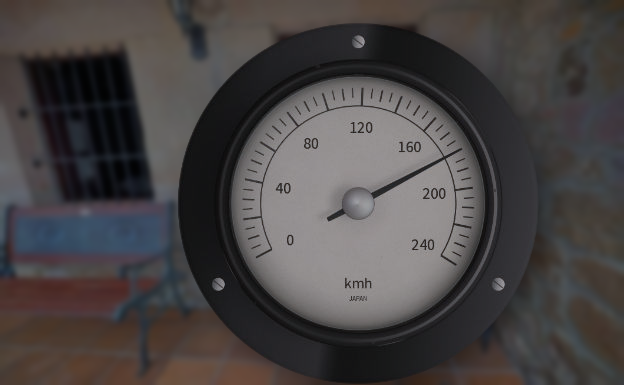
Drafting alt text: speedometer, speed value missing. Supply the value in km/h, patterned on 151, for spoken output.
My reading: 180
